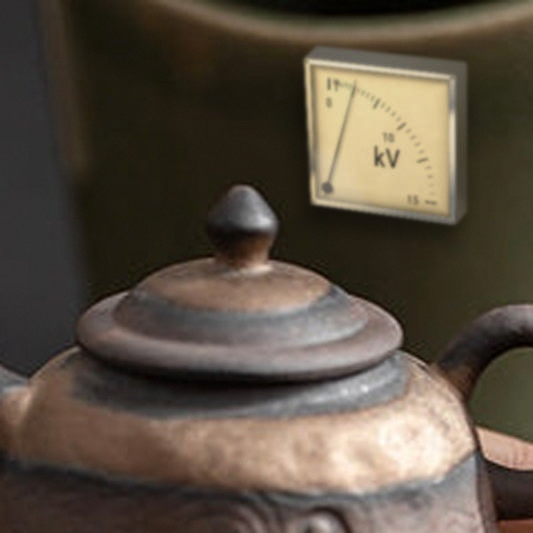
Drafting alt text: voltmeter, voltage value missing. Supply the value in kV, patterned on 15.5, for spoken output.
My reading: 5
